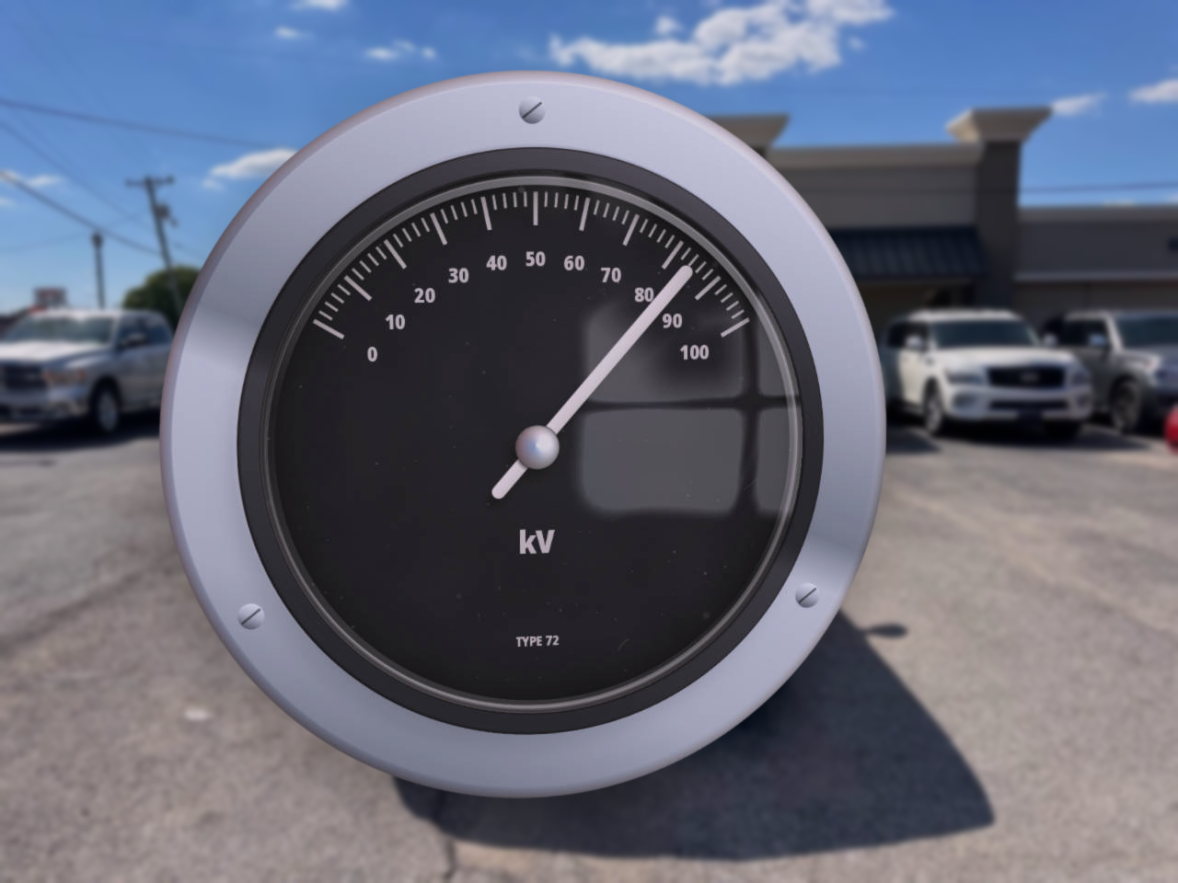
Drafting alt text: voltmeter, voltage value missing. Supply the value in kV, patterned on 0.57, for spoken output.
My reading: 84
